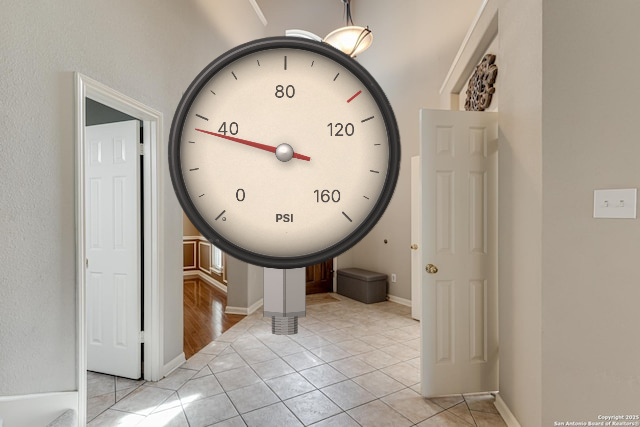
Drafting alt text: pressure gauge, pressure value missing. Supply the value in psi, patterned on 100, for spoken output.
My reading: 35
